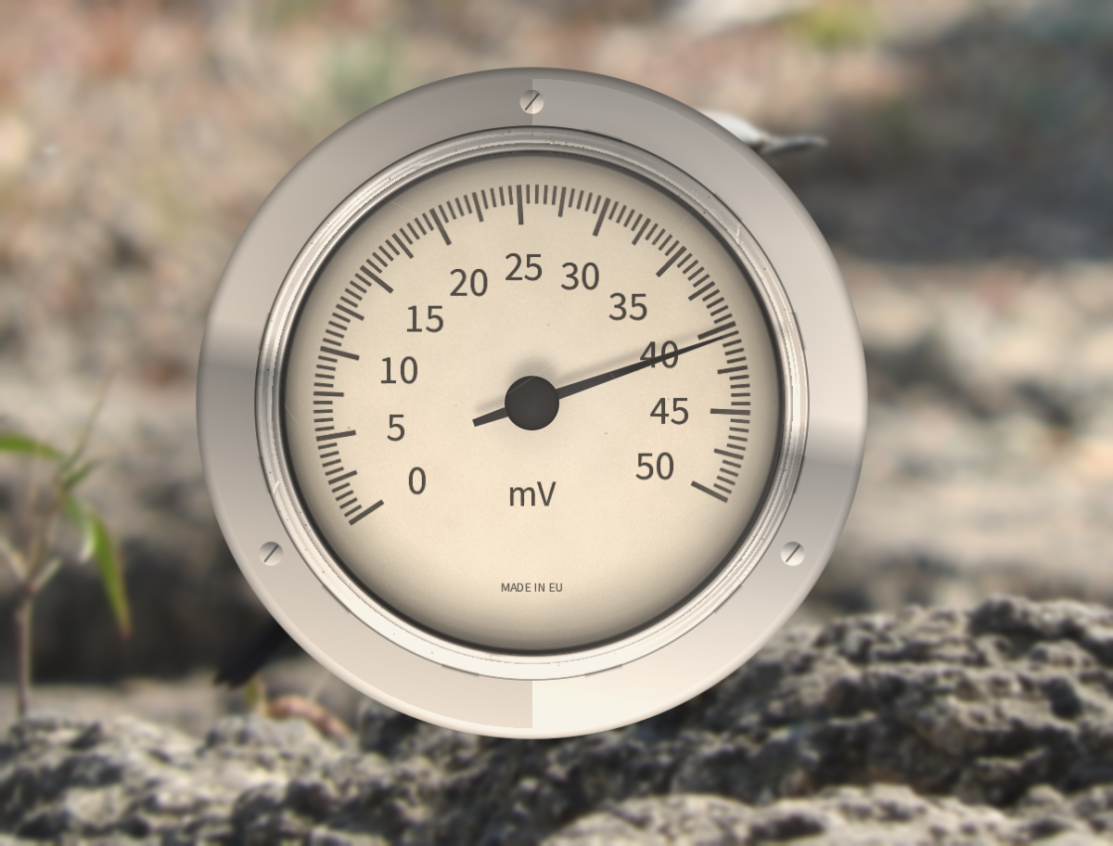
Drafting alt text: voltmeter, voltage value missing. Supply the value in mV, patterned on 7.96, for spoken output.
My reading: 40.5
